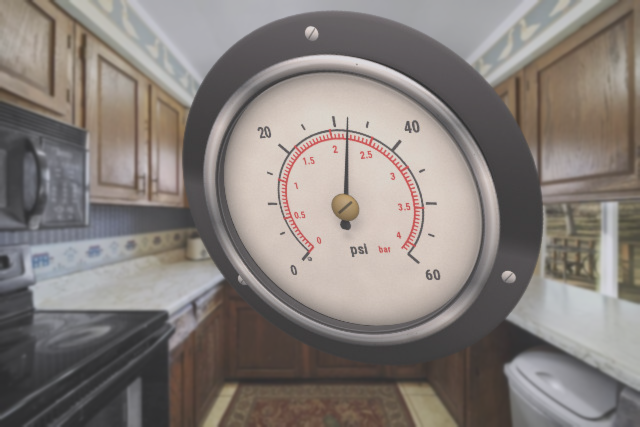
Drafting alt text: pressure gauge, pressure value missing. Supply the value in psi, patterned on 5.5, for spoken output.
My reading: 32.5
